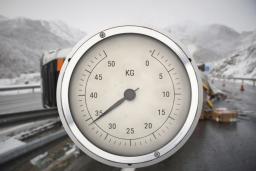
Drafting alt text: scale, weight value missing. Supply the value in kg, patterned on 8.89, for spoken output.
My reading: 34
